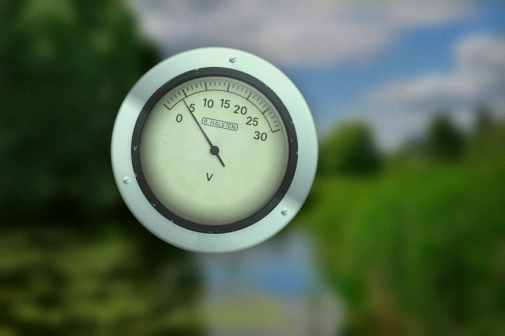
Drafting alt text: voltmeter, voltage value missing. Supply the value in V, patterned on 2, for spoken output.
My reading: 4
